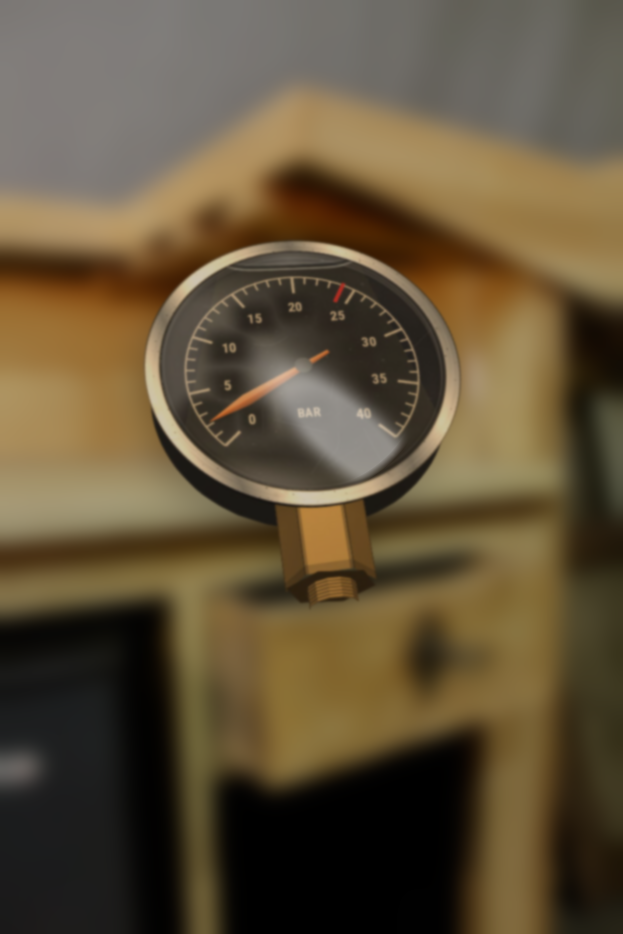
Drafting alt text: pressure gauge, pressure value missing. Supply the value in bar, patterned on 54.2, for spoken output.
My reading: 2
